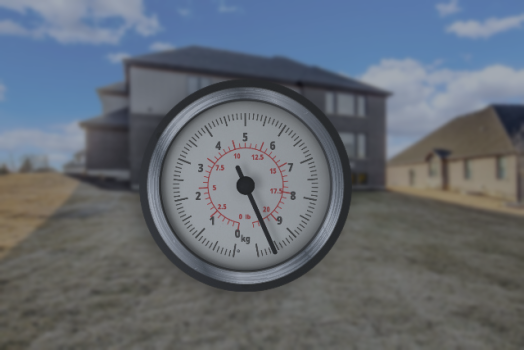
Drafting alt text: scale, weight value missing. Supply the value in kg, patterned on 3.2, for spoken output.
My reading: 9.6
